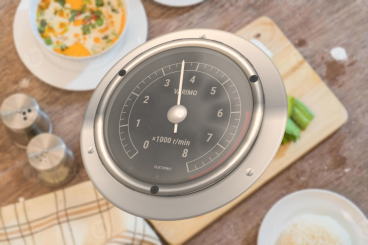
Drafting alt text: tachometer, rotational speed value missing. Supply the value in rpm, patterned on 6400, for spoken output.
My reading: 3600
